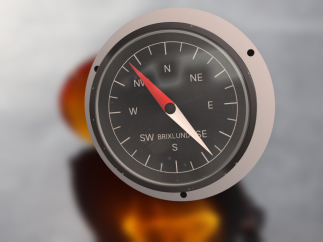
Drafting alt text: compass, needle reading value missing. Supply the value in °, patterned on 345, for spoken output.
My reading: 322.5
